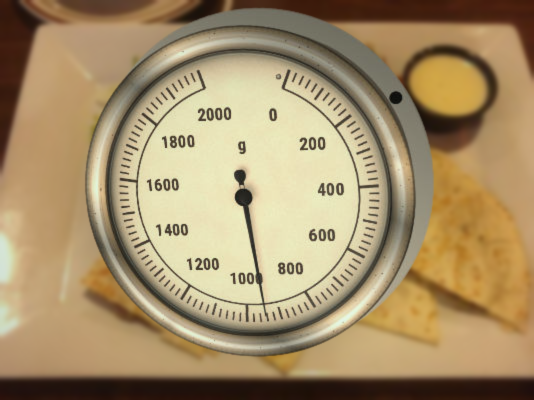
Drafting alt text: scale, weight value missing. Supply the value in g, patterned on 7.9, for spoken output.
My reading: 940
